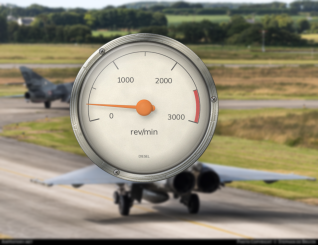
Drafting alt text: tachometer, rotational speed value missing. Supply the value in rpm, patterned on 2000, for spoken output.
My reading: 250
